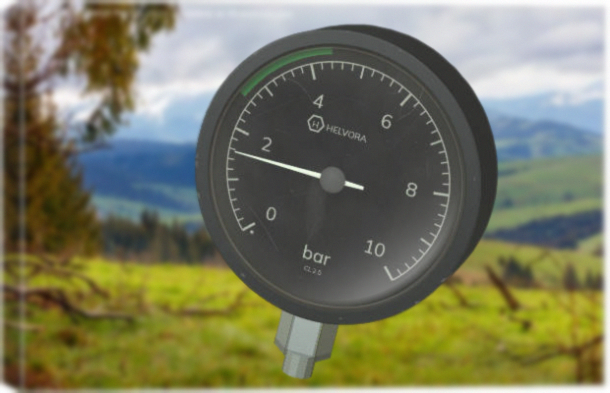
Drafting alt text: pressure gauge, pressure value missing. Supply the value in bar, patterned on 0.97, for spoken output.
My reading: 1.6
